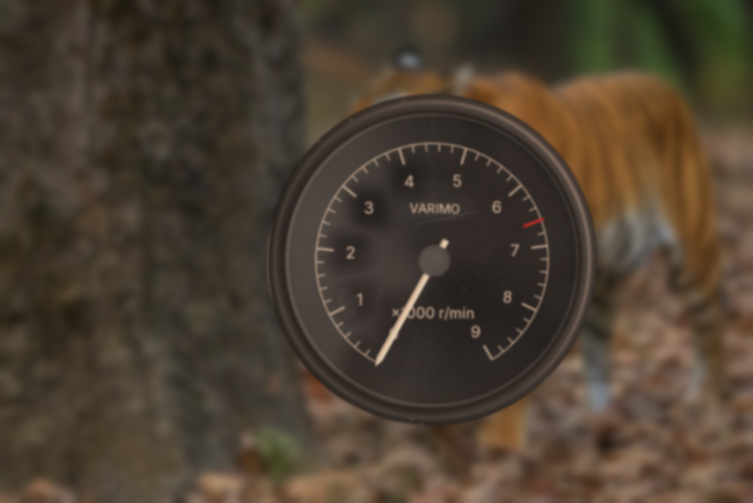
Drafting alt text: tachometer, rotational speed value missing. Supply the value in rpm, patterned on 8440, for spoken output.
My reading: 0
